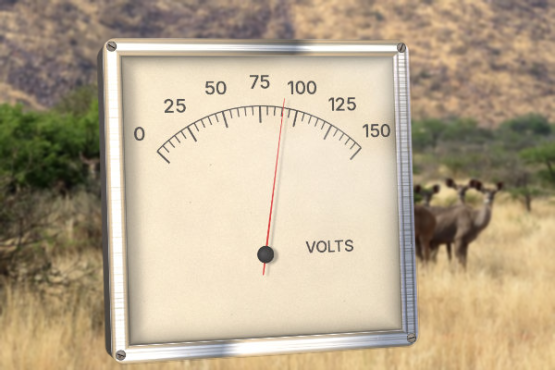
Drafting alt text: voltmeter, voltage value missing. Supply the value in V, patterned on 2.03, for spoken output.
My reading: 90
